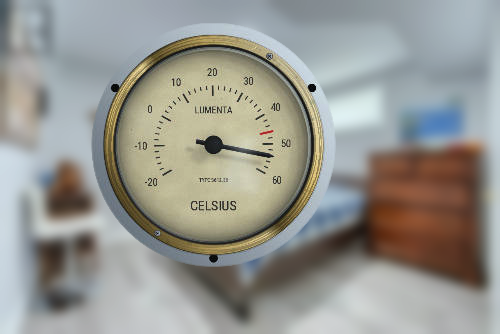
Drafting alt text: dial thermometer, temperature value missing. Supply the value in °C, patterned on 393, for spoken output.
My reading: 54
